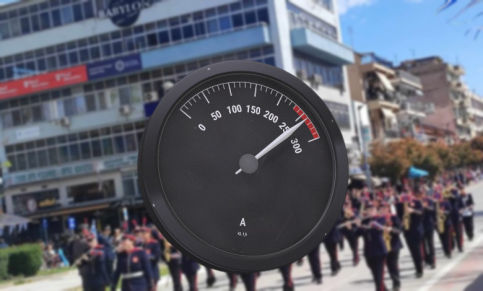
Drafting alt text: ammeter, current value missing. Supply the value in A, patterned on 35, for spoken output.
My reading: 260
